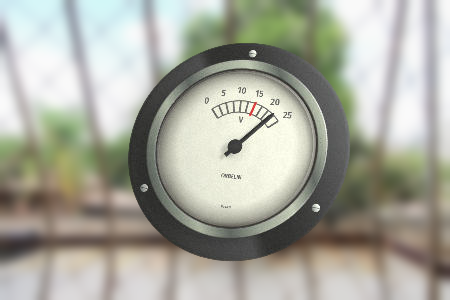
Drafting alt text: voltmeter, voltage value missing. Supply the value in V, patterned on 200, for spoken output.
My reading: 22.5
